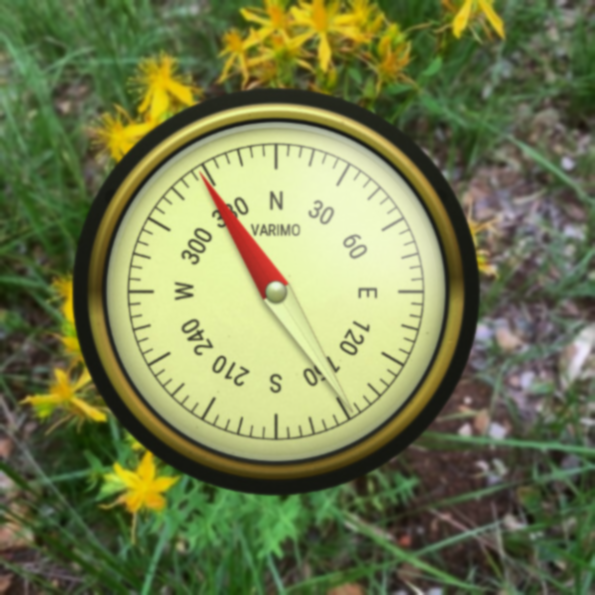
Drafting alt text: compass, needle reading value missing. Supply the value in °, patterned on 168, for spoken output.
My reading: 327.5
